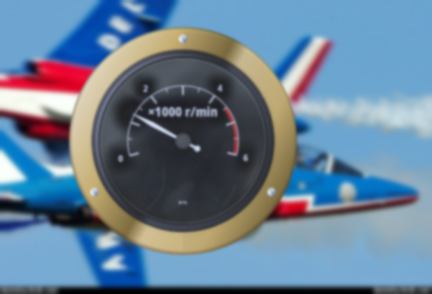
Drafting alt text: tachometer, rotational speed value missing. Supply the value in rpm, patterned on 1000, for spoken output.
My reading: 1250
